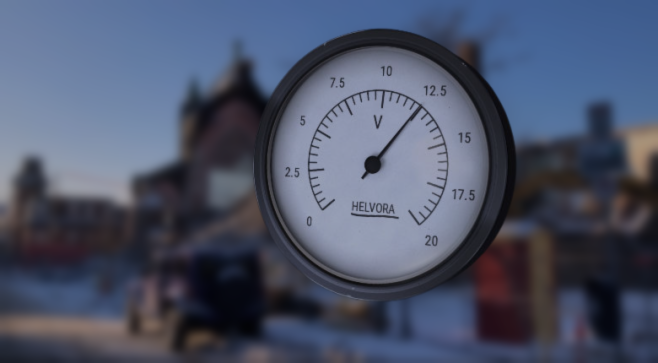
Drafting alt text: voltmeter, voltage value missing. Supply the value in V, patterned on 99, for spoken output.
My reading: 12.5
